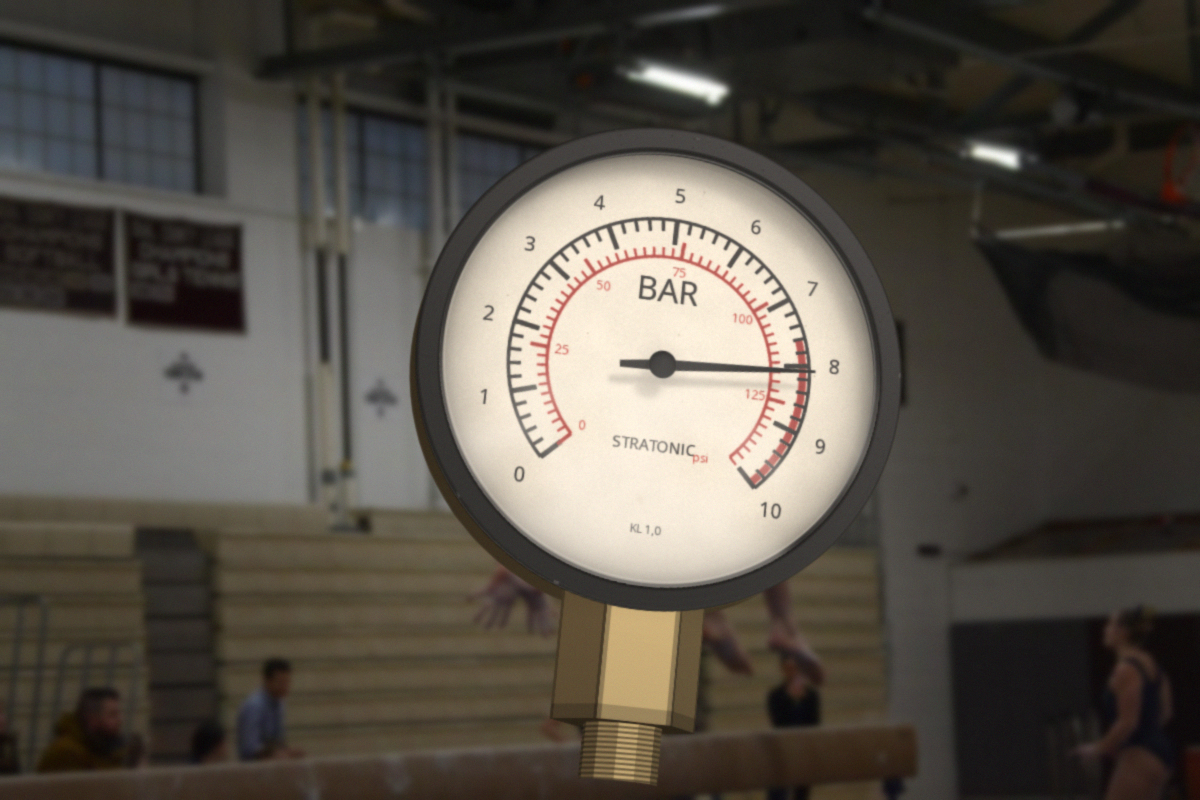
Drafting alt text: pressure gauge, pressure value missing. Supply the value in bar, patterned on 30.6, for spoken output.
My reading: 8.1
